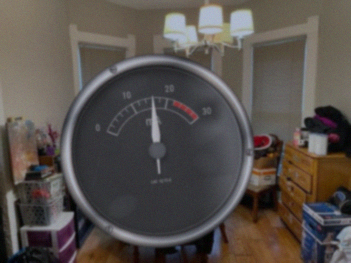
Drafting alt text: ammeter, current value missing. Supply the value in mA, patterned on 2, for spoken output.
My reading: 16
